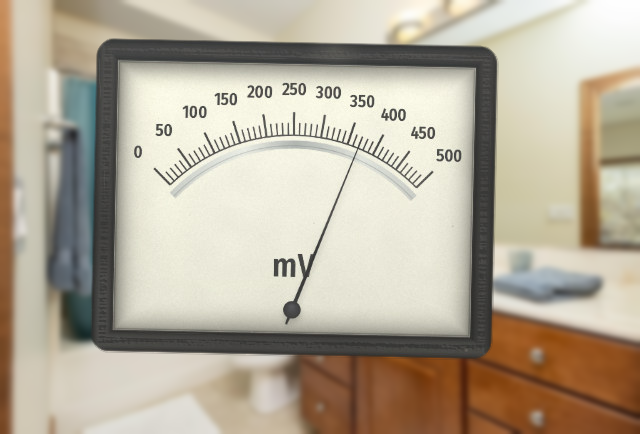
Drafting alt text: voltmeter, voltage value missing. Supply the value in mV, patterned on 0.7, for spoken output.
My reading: 370
